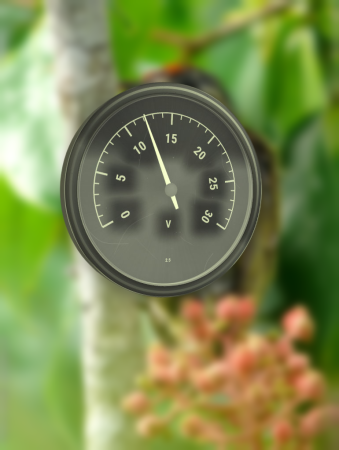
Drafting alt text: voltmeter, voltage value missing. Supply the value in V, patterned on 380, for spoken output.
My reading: 12
